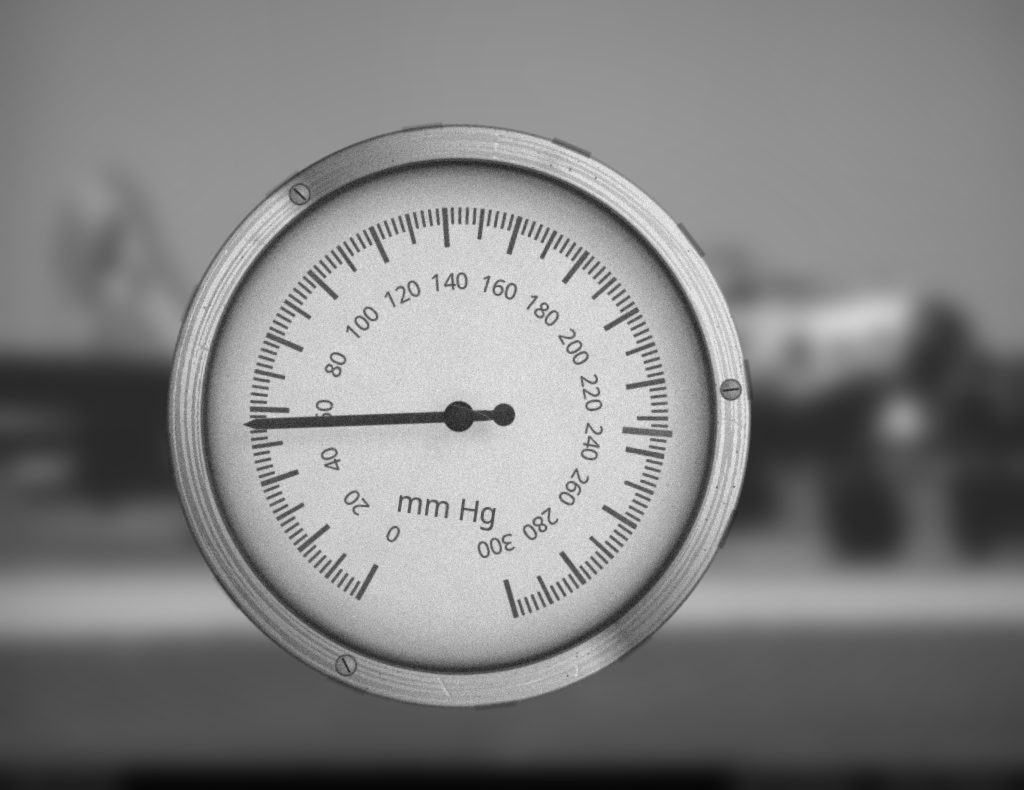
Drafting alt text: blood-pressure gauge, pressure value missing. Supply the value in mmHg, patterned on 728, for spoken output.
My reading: 56
